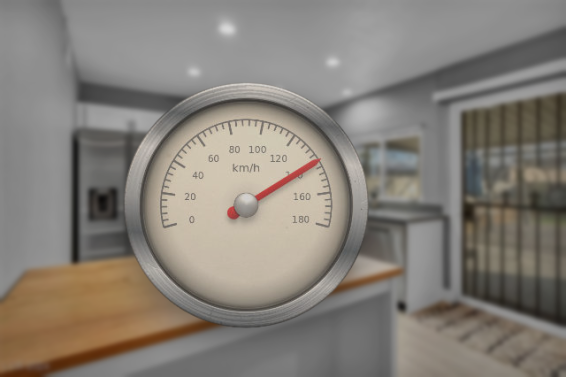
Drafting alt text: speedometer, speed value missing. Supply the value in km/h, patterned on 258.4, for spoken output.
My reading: 140
